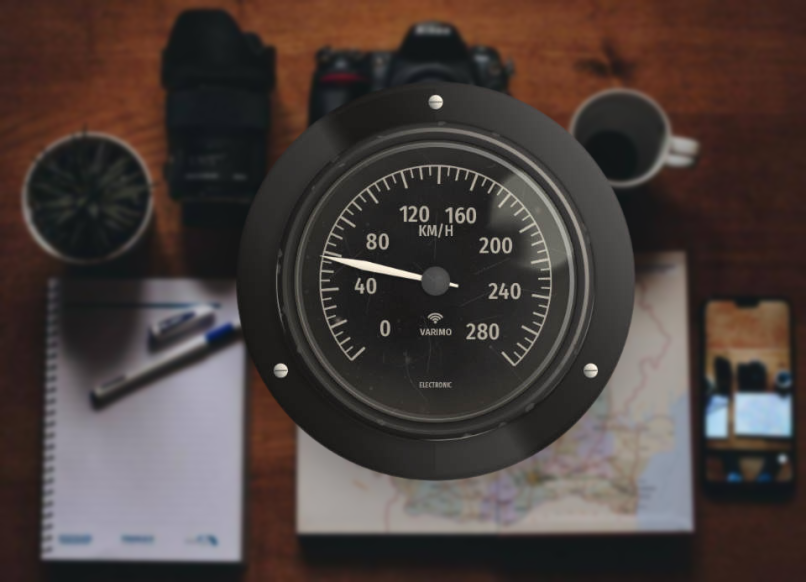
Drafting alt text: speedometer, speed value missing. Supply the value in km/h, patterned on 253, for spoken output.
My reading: 57.5
